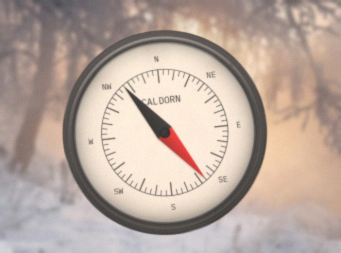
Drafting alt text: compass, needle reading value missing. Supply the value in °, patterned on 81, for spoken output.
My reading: 145
